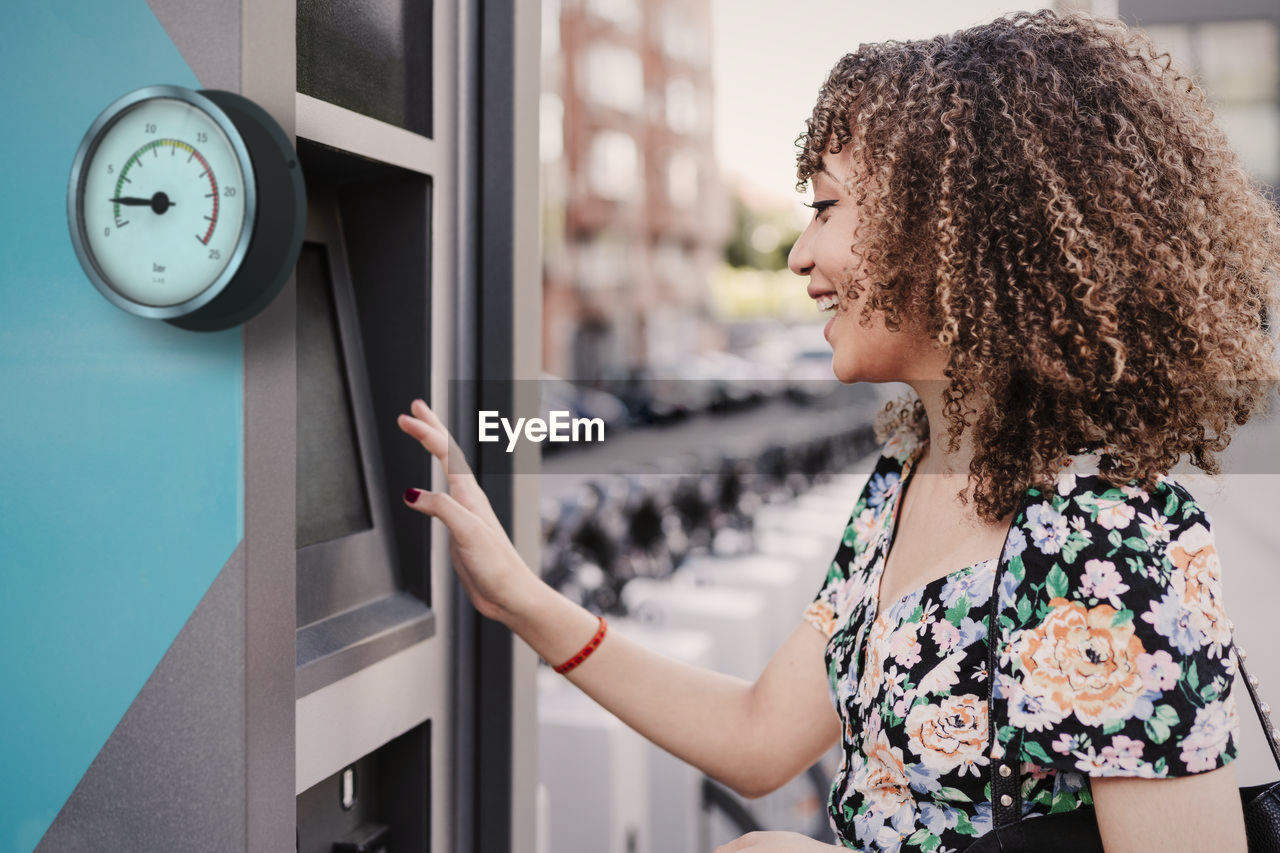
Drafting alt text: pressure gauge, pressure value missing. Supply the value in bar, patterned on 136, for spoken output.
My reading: 2.5
